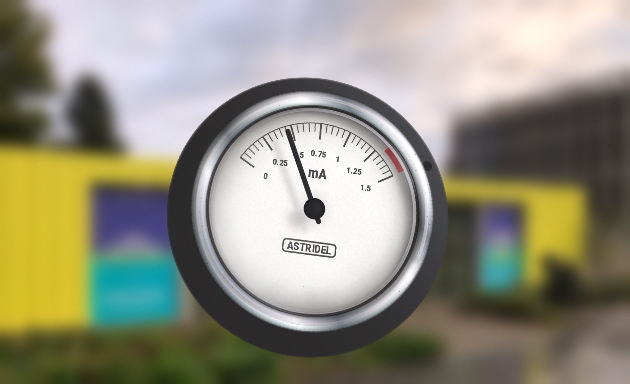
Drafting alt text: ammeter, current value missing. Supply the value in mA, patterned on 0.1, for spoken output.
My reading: 0.45
